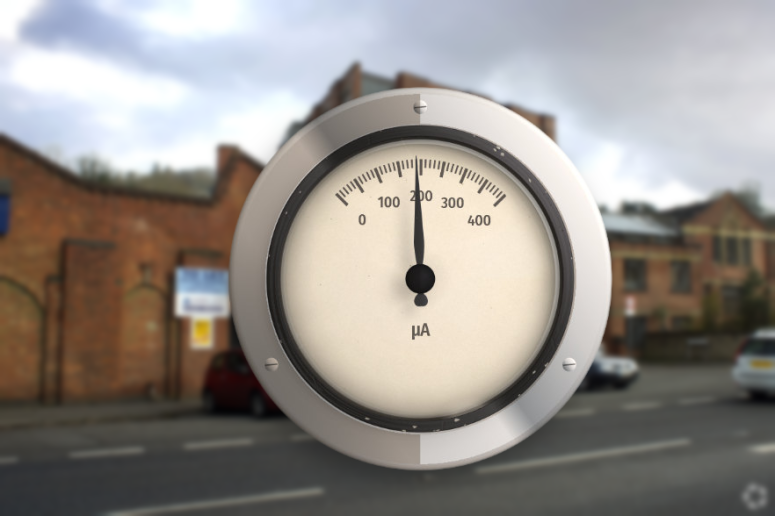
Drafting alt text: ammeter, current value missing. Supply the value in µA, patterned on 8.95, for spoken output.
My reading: 190
